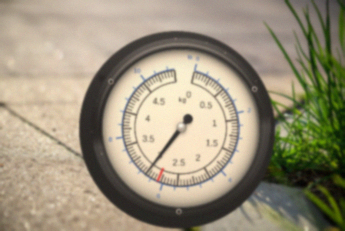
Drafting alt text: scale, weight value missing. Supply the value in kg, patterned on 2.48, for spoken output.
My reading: 3
